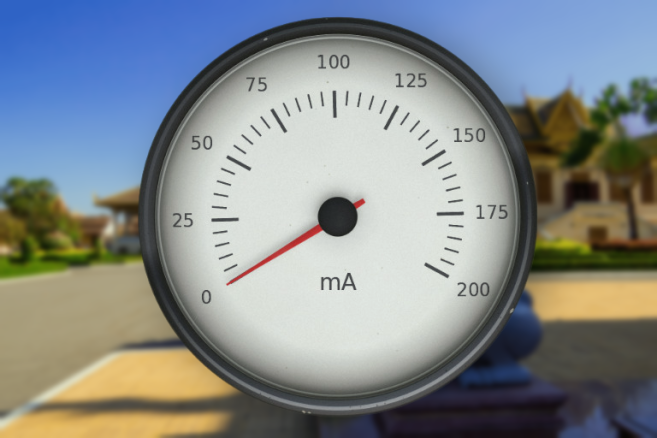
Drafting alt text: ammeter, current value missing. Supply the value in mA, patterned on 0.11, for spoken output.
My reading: 0
